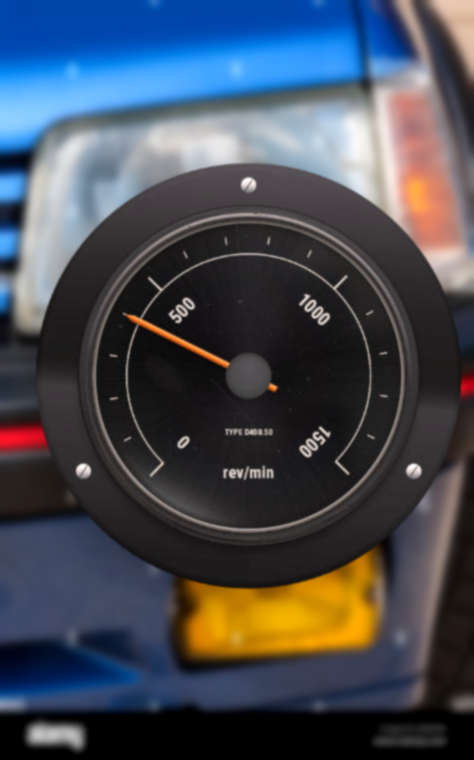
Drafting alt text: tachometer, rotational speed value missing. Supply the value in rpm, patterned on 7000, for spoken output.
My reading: 400
